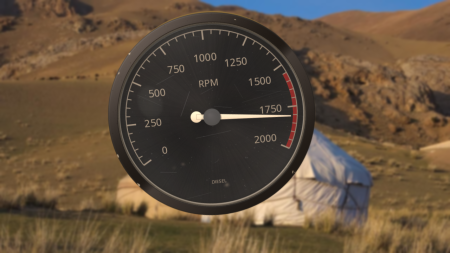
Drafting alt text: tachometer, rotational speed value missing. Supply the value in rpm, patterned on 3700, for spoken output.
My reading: 1800
